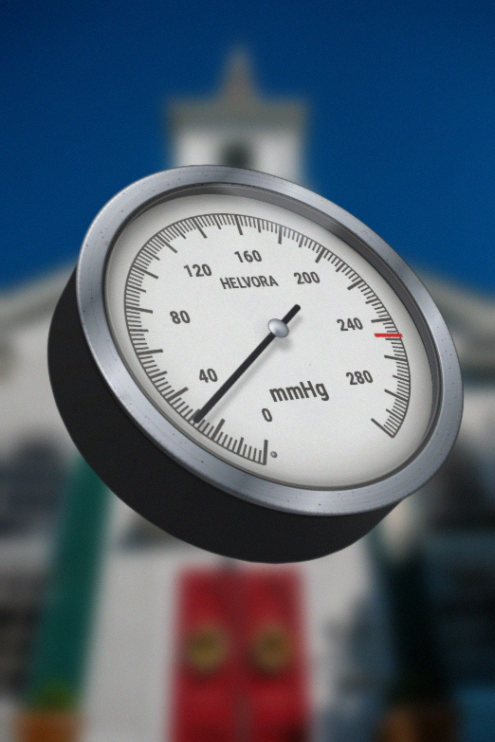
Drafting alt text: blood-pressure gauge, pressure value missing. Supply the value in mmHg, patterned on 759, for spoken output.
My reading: 28
